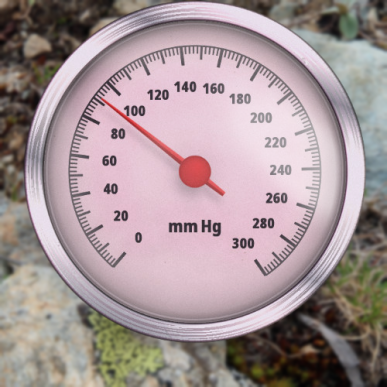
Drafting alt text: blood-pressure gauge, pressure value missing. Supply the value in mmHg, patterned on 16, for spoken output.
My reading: 92
